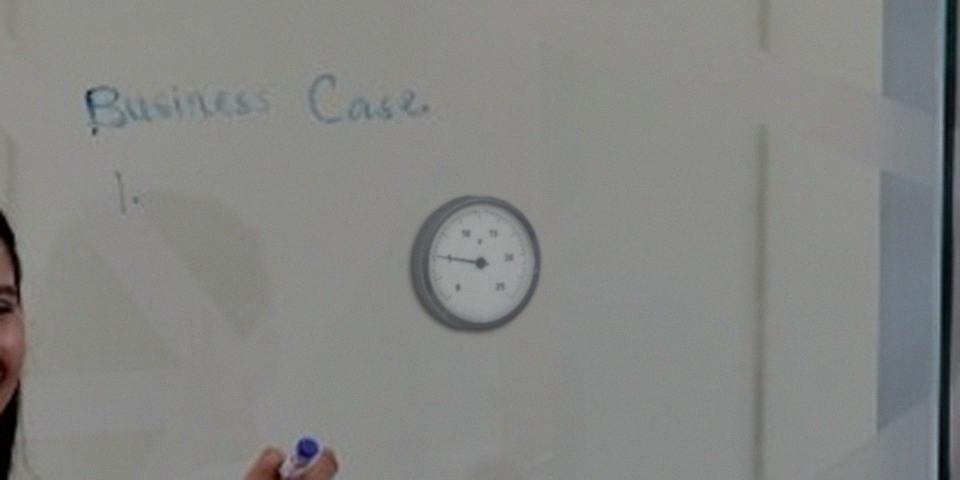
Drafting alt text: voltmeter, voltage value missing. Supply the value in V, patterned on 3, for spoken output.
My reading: 5
